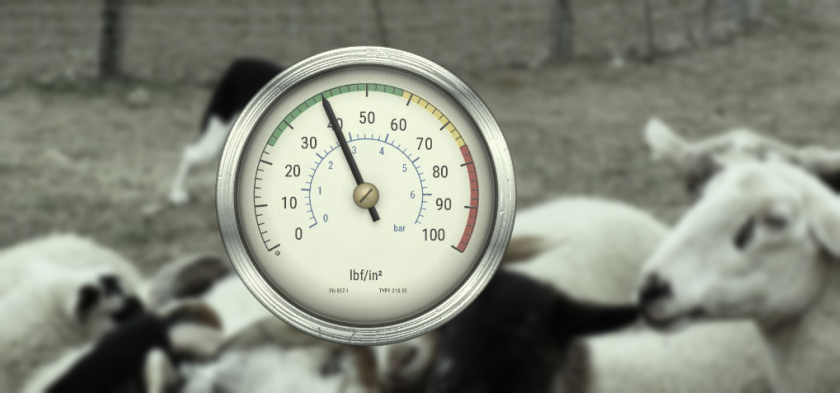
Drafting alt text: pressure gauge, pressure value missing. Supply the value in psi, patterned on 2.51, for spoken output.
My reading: 40
